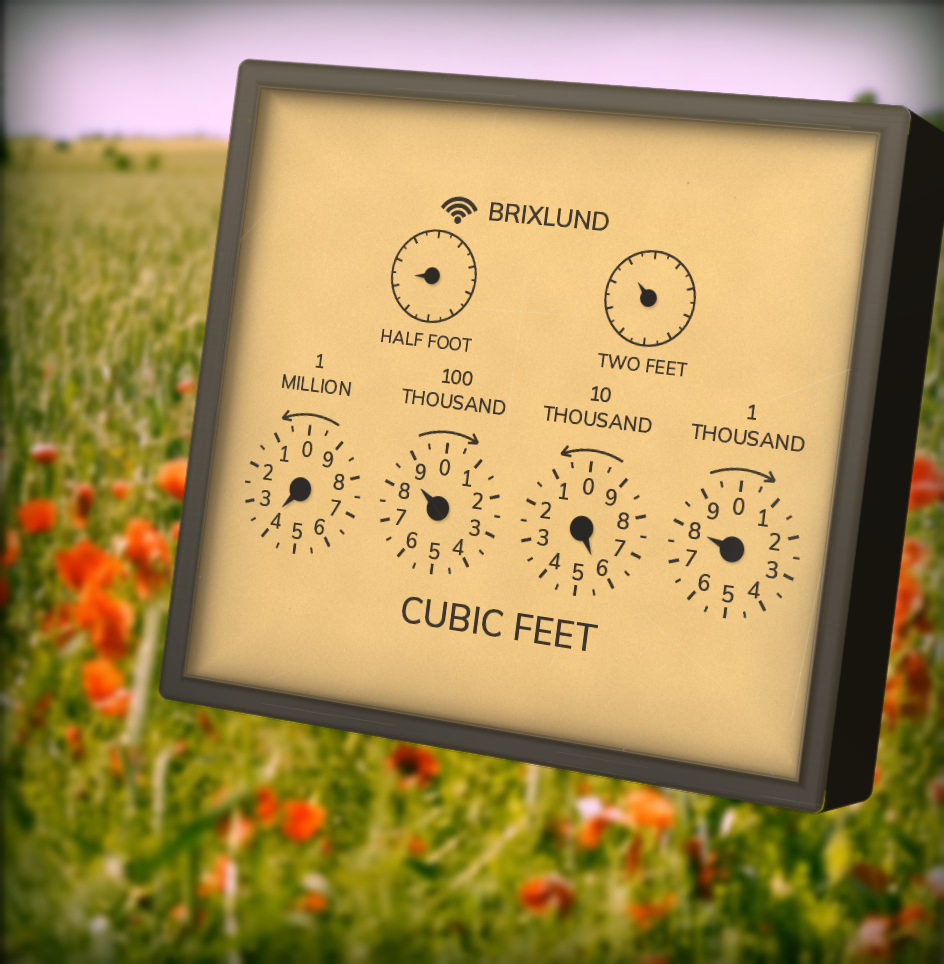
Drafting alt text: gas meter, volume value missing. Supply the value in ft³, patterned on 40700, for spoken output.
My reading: 385800
